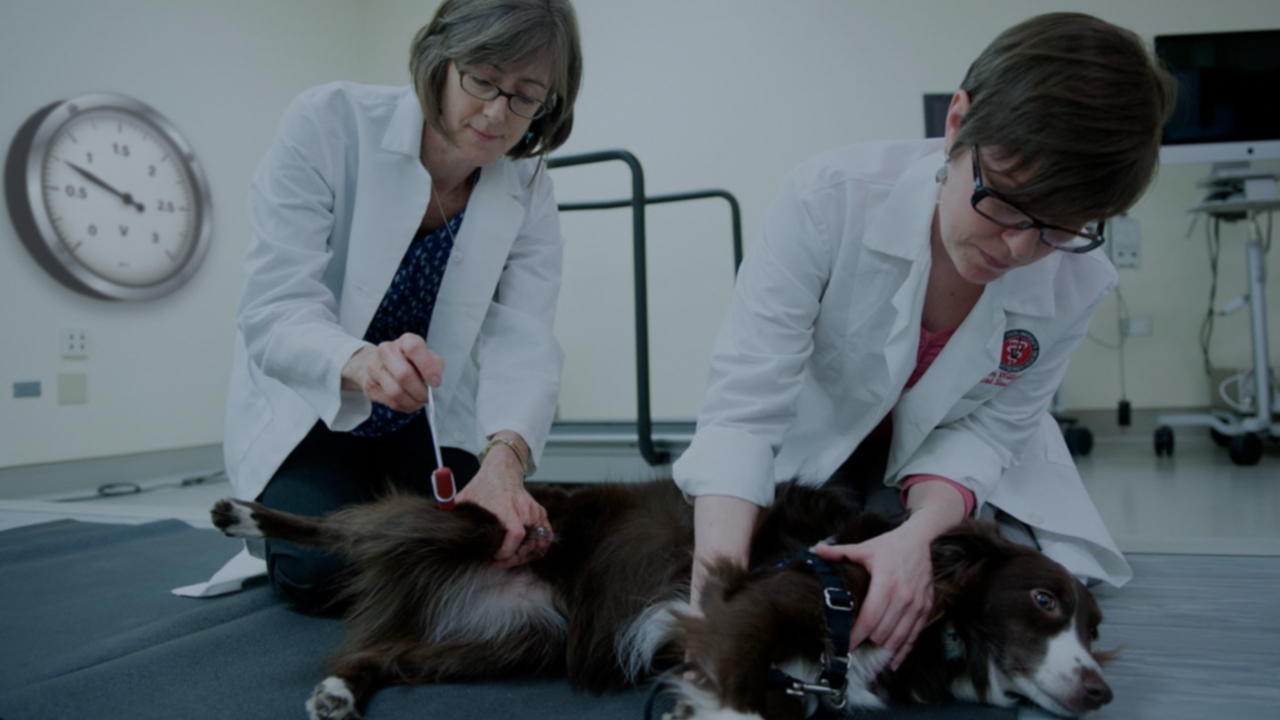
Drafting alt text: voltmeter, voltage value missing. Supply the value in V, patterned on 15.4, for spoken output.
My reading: 0.75
